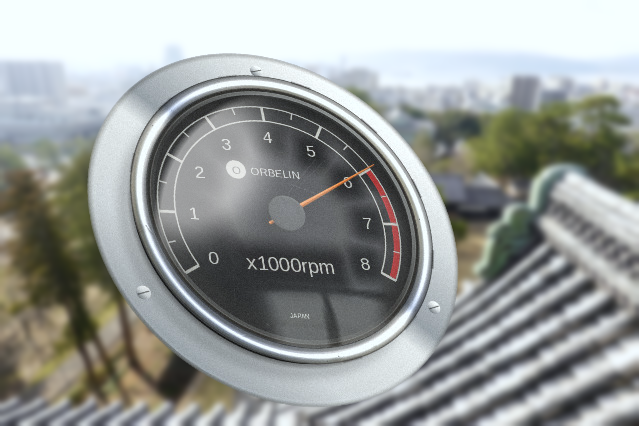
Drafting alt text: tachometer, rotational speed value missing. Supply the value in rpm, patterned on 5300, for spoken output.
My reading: 6000
